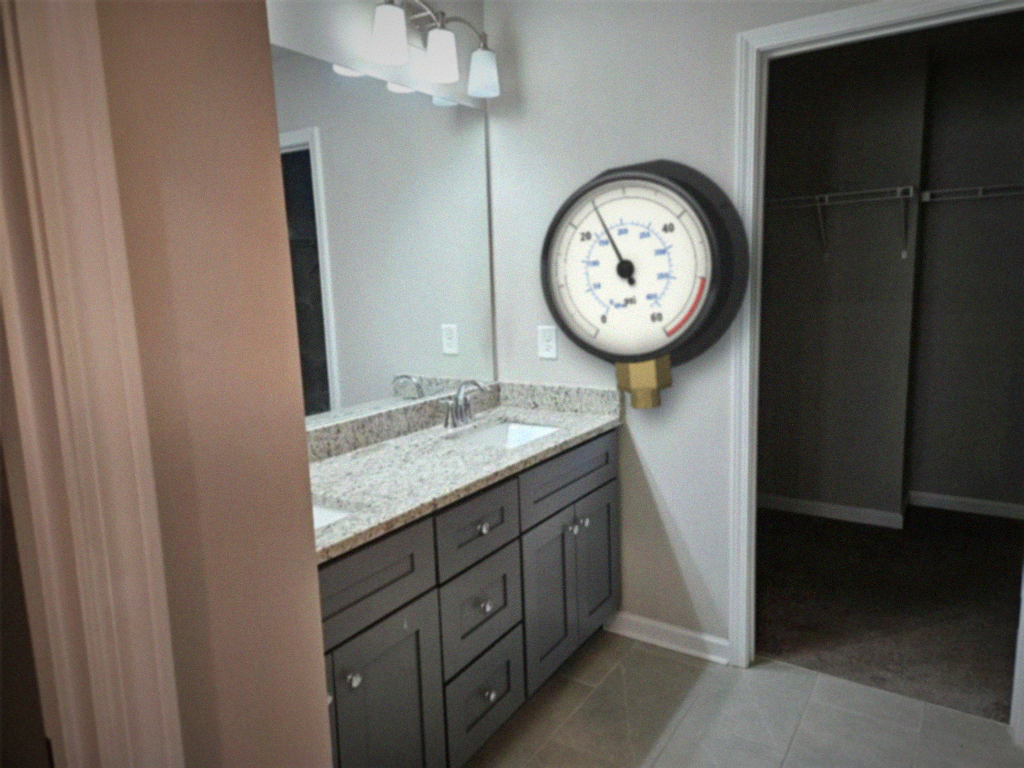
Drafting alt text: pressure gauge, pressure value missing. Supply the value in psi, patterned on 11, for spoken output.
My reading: 25
